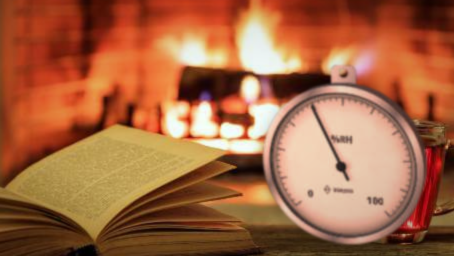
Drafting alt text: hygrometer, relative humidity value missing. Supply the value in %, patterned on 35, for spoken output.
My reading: 40
